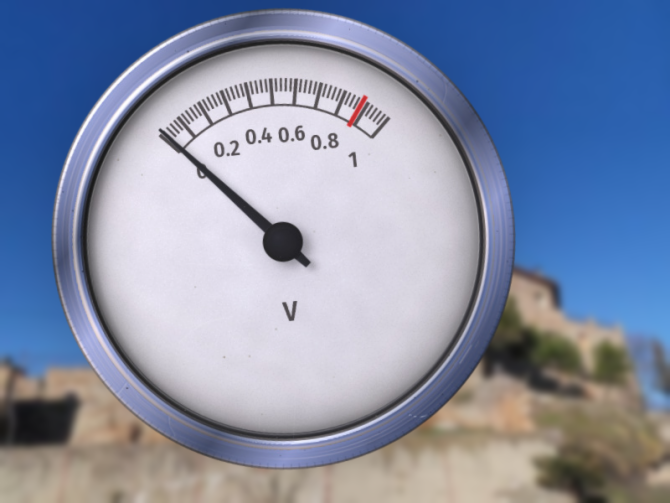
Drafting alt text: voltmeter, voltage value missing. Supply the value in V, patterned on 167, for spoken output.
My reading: 0.02
